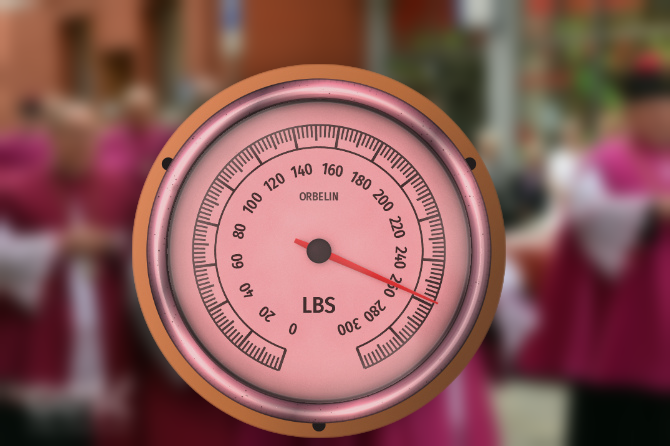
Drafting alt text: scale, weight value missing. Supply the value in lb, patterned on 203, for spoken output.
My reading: 258
